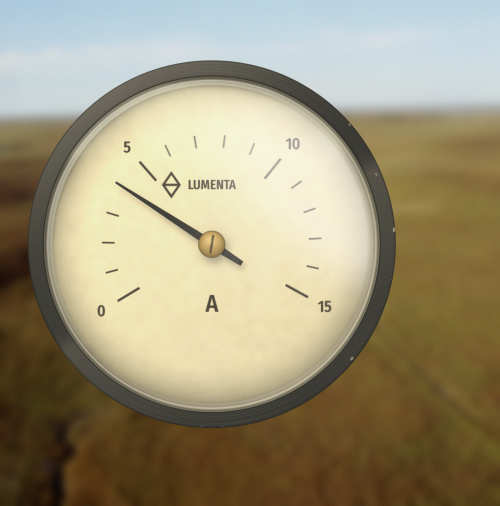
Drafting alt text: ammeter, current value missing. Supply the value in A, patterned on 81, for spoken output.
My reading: 4
